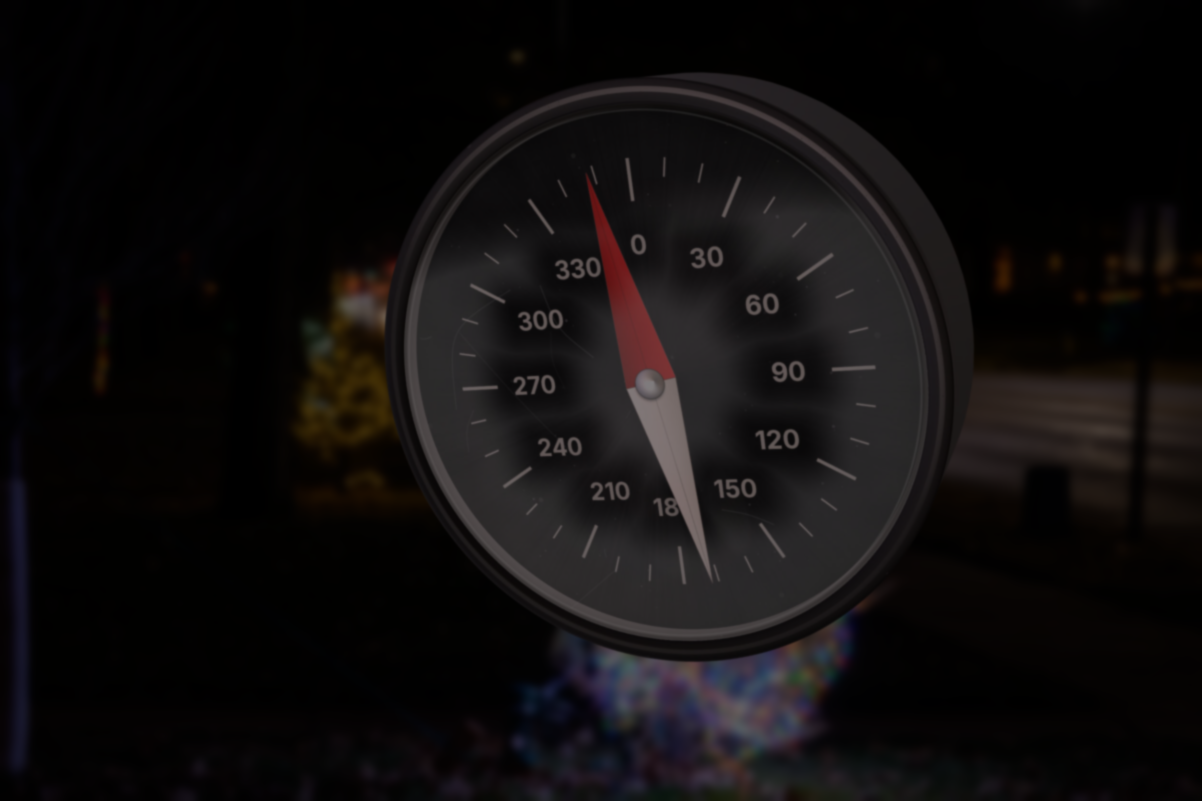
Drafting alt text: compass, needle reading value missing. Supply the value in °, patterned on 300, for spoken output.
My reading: 350
